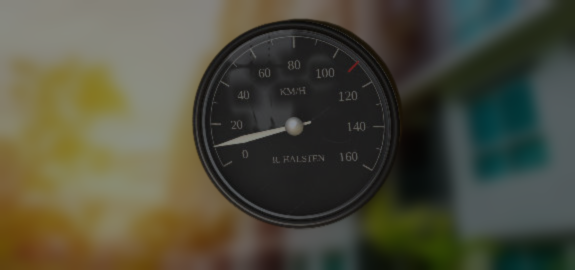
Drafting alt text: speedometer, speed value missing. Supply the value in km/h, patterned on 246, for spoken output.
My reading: 10
